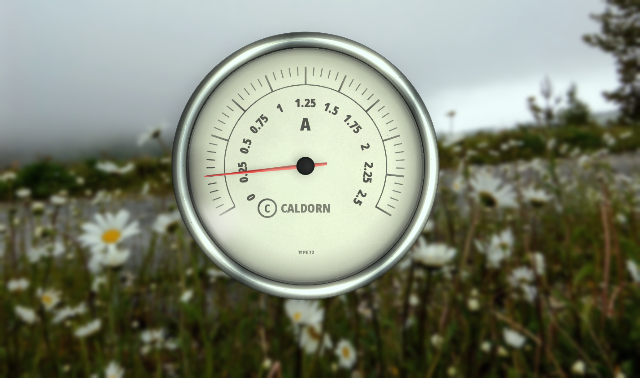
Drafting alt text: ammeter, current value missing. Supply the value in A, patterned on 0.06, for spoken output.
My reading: 0.25
